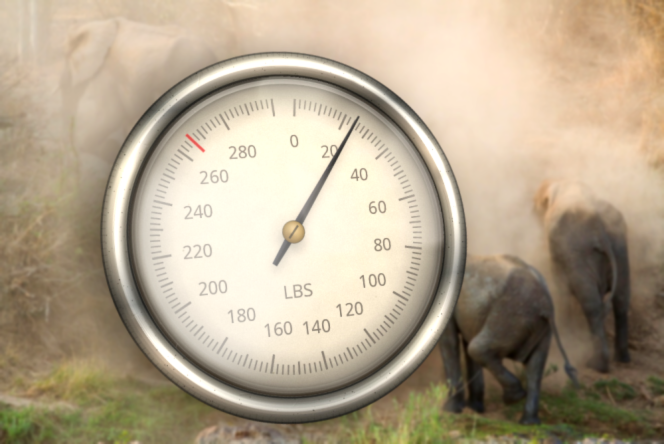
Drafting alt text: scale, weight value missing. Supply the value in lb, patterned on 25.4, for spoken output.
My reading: 24
